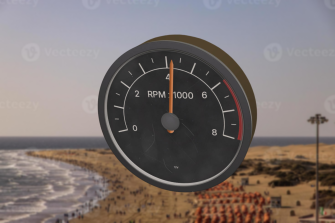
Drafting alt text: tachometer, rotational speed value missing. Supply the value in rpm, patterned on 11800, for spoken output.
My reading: 4250
